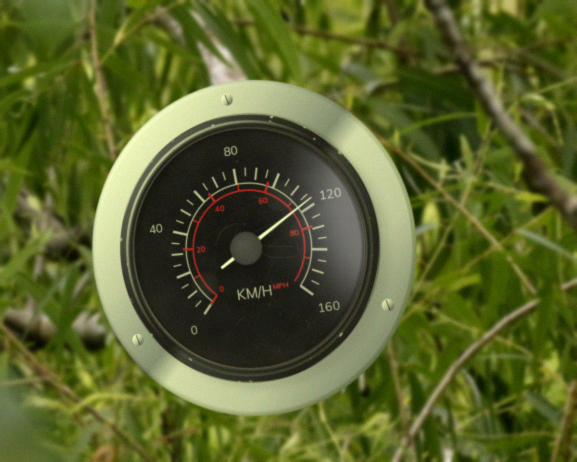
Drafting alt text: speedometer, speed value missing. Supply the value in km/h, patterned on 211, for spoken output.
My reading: 117.5
